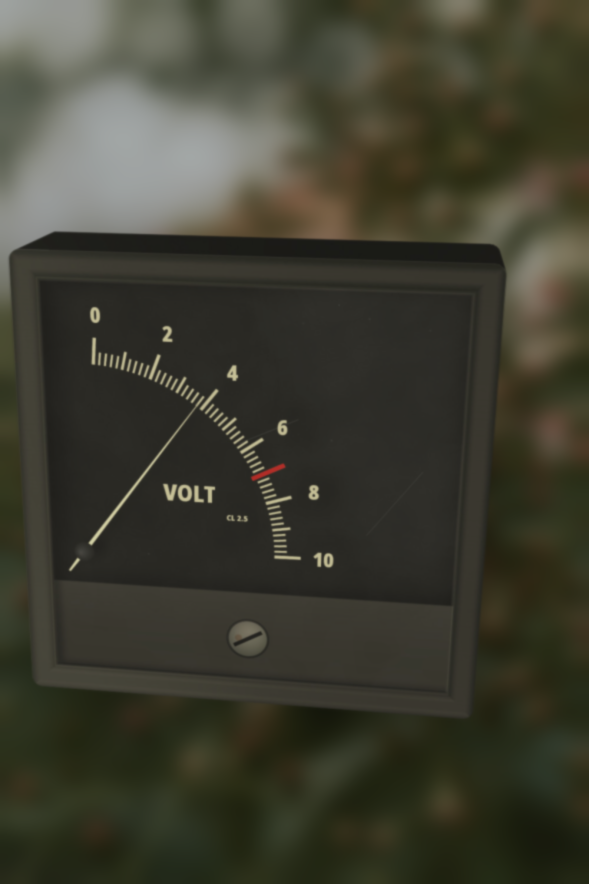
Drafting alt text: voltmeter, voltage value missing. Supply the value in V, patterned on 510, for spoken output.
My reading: 3.8
